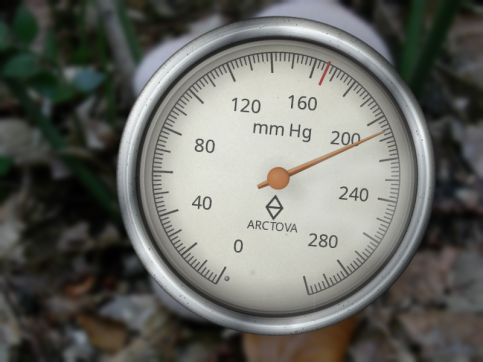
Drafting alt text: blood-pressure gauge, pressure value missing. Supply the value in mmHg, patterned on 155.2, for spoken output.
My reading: 206
